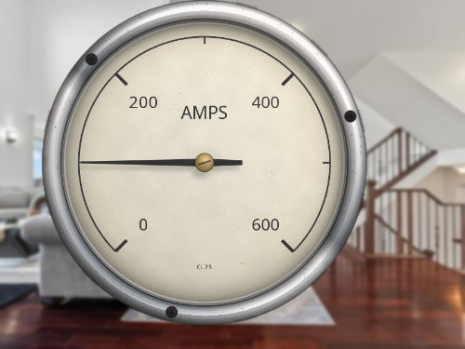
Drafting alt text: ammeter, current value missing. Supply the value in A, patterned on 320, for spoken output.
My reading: 100
